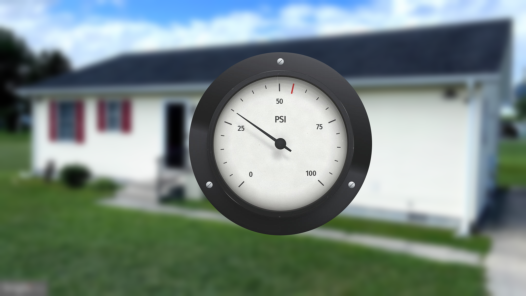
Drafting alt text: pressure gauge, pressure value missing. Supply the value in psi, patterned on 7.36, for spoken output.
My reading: 30
